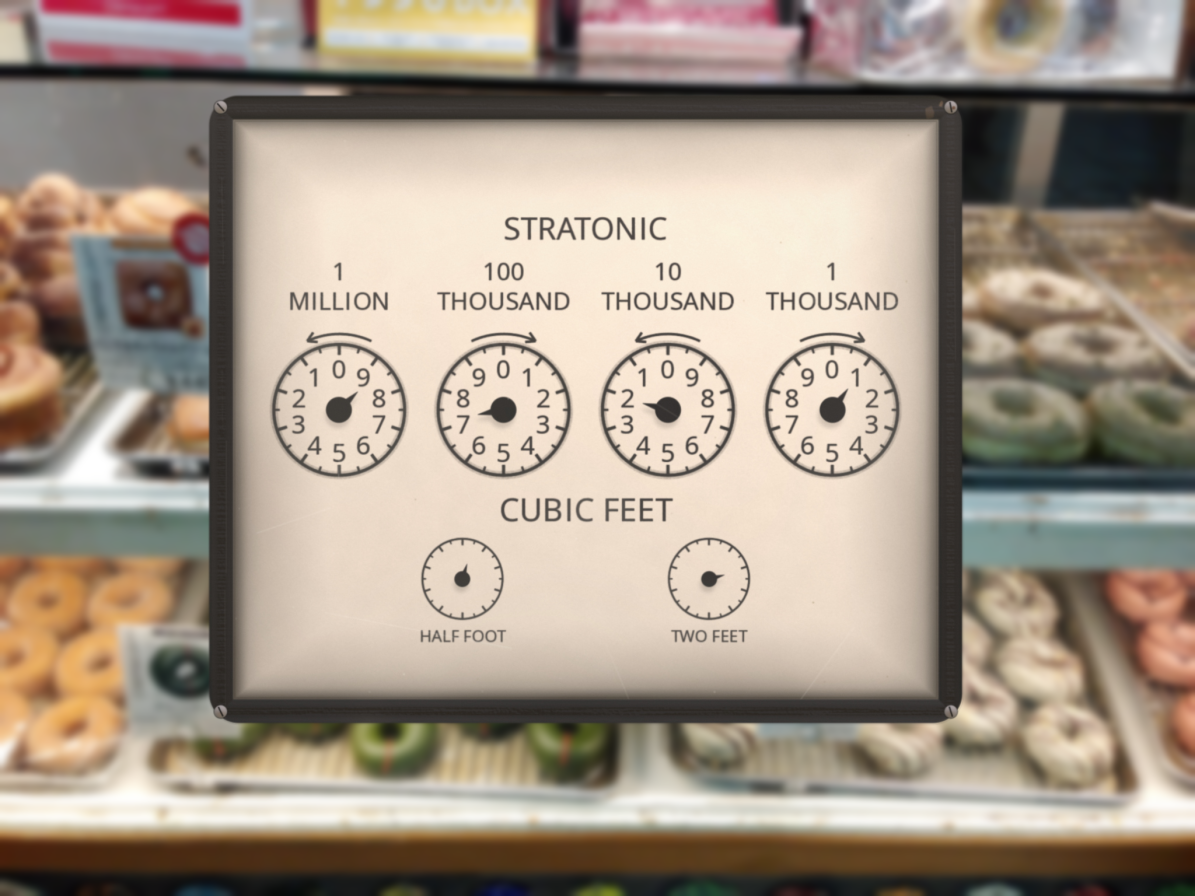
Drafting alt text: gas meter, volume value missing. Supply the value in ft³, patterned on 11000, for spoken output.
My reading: 872100
